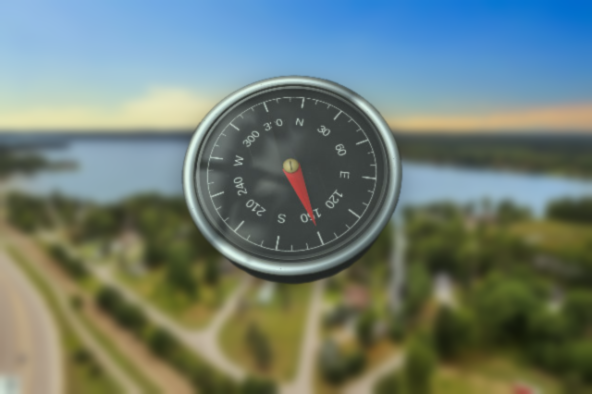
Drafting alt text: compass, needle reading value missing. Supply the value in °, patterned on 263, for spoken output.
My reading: 150
